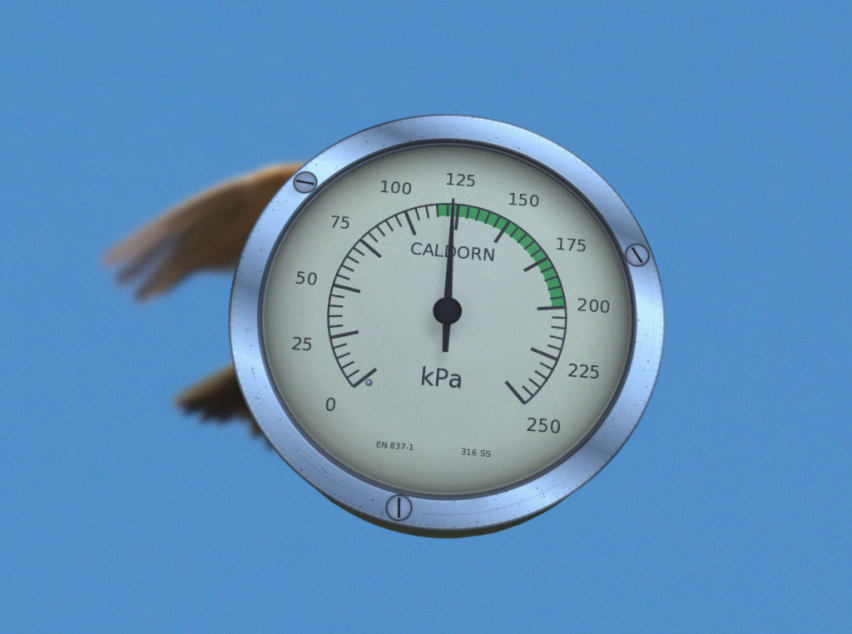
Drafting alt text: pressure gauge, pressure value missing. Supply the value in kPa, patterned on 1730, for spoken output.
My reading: 122.5
